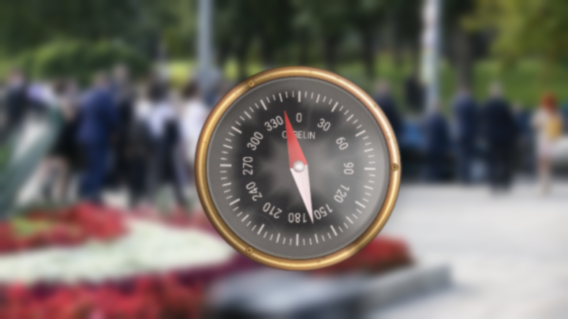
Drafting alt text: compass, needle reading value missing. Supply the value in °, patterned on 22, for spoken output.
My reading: 345
